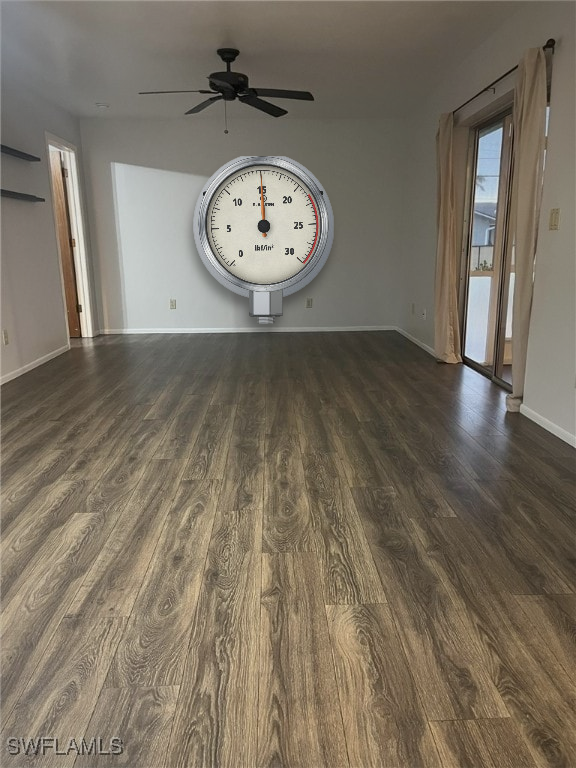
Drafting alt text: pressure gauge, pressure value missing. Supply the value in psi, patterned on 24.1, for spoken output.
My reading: 15
